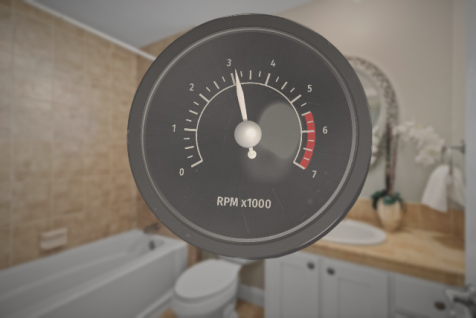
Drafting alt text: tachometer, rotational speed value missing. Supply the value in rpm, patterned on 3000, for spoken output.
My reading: 3125
